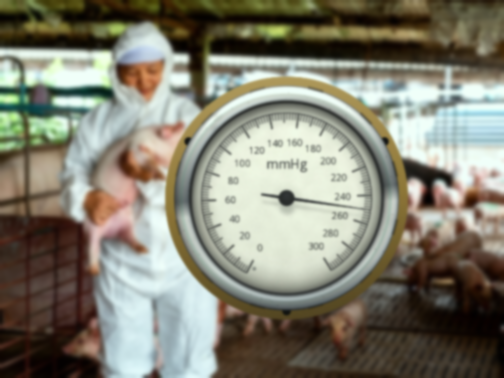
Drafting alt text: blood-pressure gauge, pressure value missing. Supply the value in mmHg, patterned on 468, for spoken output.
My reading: 250
